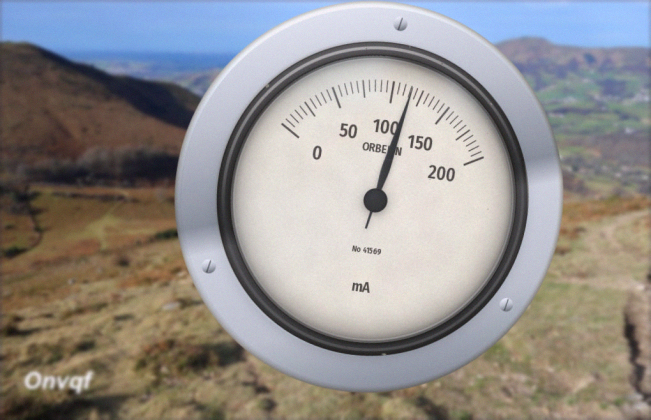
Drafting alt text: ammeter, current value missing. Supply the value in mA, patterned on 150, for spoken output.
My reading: 115
